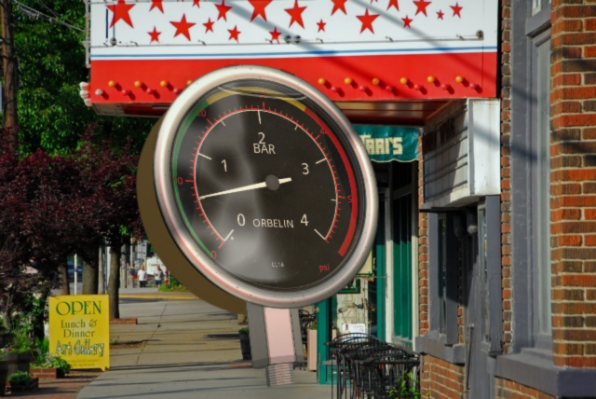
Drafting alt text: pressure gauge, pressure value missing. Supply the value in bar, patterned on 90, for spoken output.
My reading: 0.5
